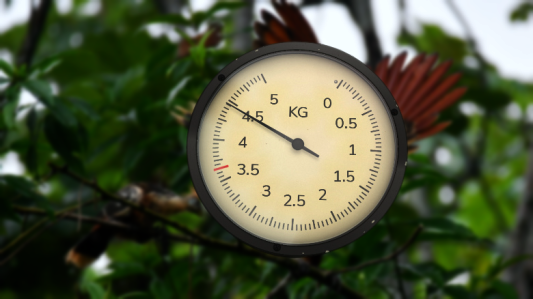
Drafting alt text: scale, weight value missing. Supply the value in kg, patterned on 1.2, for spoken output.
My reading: 4.45
